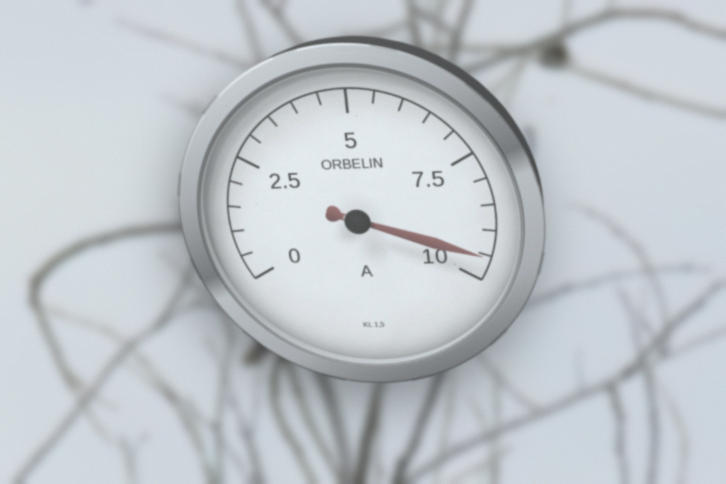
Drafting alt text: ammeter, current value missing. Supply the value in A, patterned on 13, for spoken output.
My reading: 9.5
